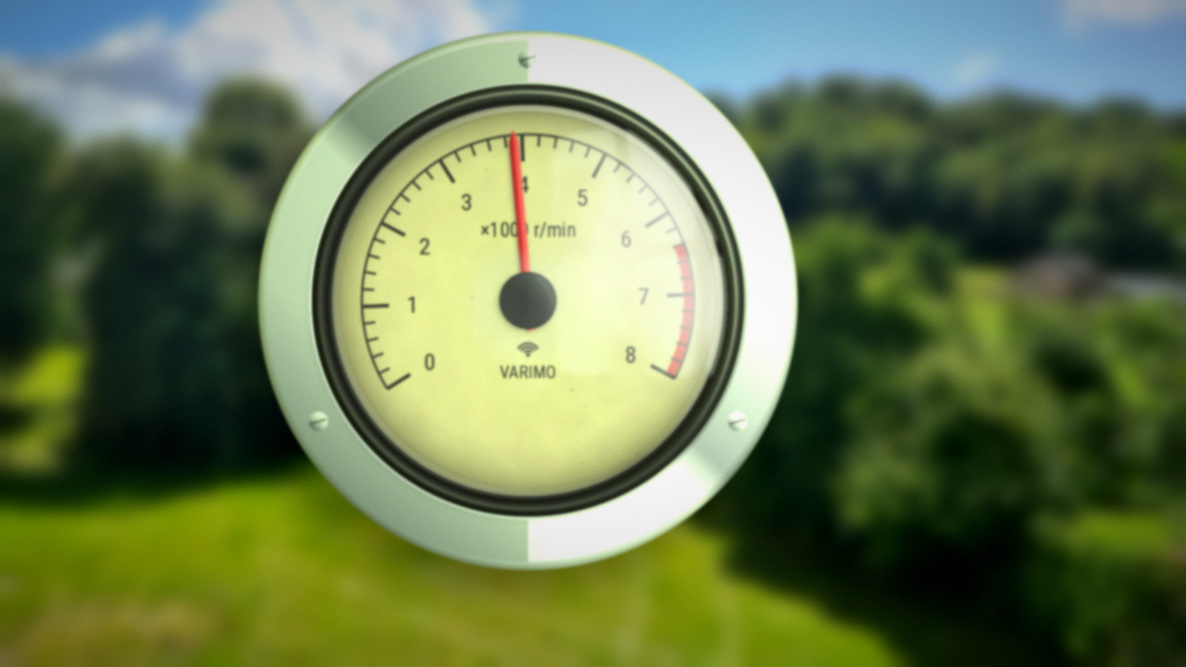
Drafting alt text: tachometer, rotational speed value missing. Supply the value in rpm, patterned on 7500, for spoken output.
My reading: 3900
